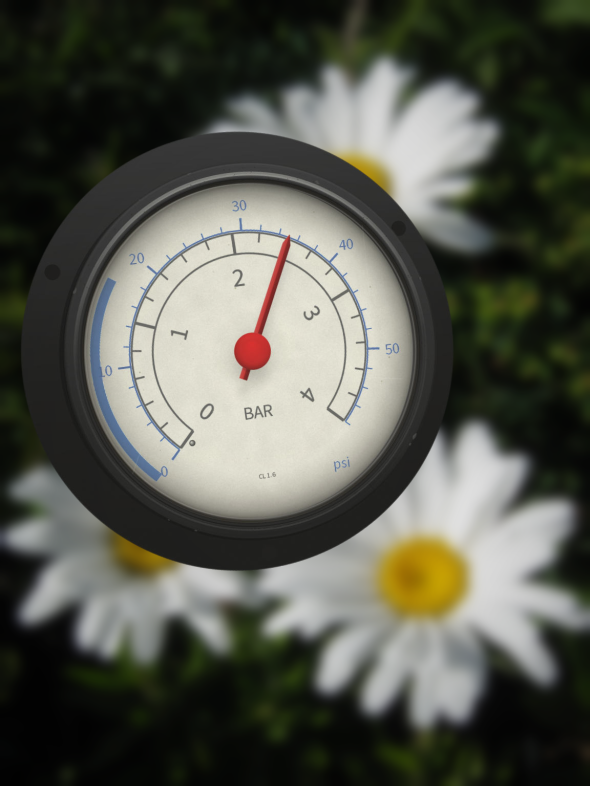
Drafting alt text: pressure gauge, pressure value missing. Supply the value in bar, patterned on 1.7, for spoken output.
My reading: 2.4
